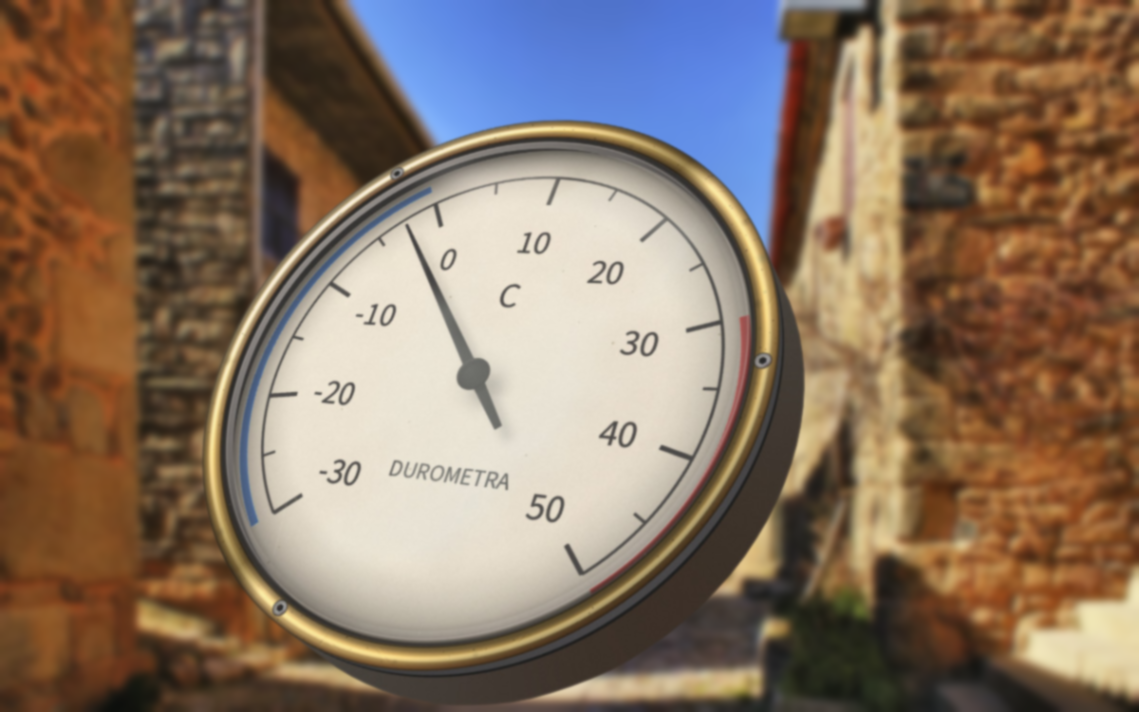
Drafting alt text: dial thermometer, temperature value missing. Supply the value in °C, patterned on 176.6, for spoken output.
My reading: -2.5
